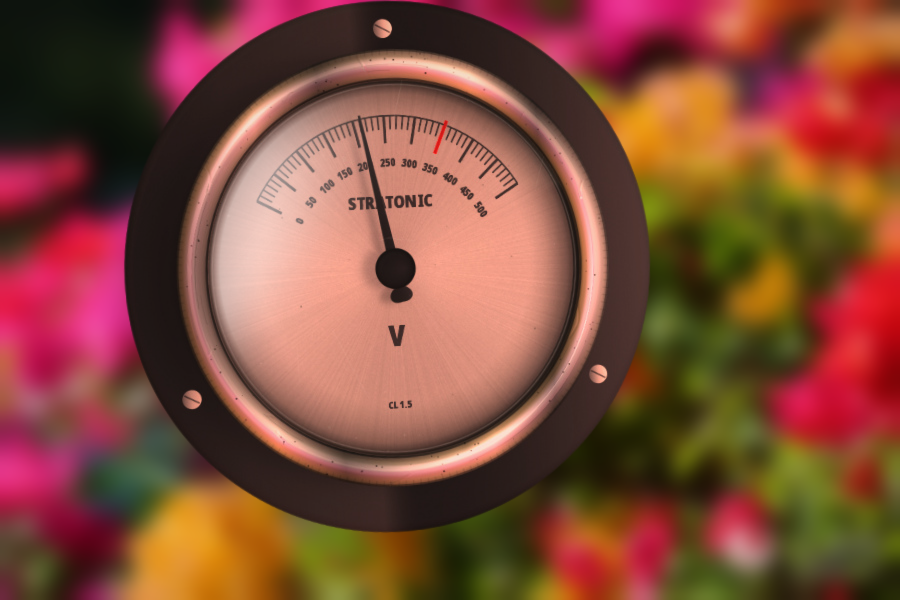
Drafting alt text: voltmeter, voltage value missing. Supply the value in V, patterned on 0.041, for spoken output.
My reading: 210
